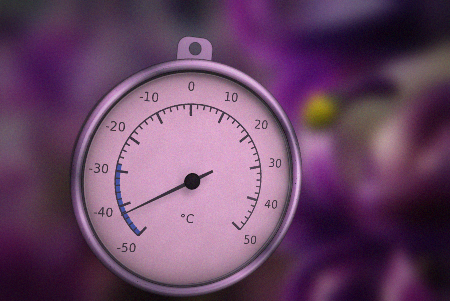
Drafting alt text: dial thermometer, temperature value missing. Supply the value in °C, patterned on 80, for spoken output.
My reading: -42
